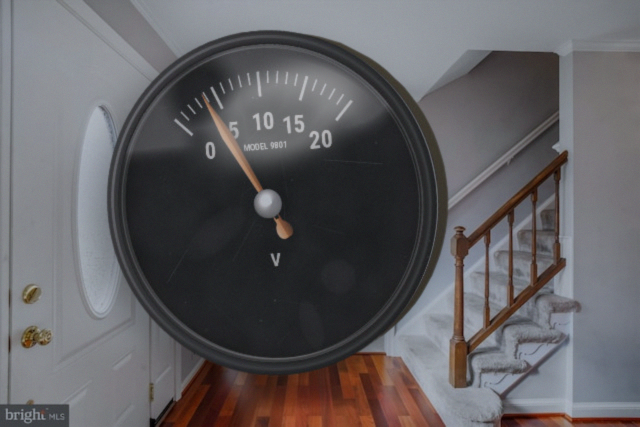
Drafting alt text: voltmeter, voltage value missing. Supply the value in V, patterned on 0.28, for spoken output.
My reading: 4
